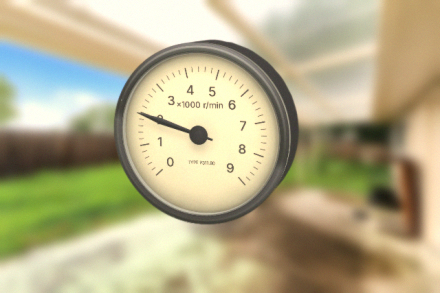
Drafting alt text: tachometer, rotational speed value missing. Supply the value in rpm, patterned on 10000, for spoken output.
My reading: 2000
